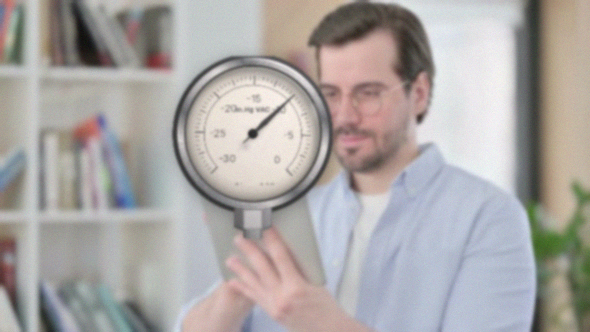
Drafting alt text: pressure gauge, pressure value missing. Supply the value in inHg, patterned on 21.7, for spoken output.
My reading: -10
